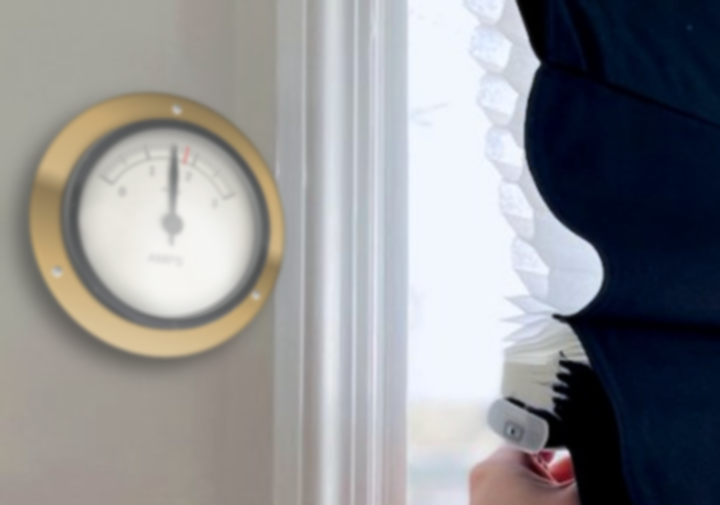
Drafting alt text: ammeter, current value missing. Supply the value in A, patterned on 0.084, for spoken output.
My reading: 1.5
